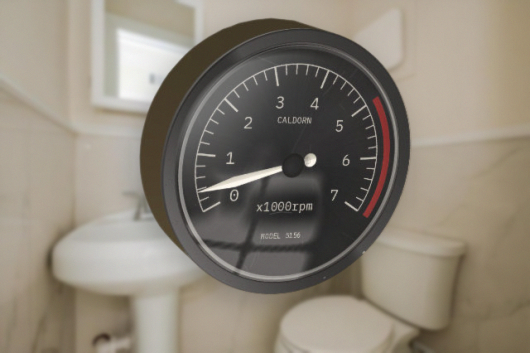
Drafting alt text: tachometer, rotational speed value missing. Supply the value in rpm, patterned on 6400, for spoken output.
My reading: 400
